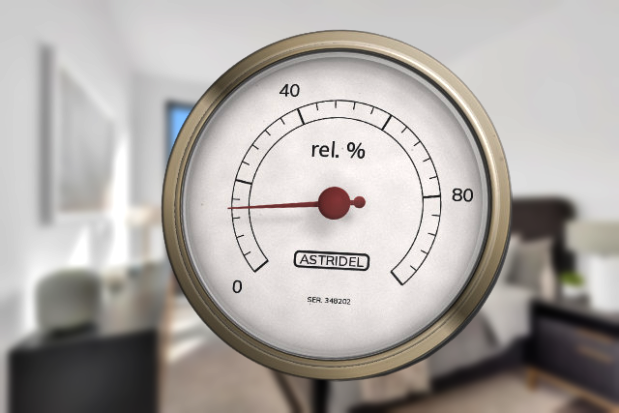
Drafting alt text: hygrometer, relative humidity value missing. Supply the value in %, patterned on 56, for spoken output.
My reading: 14
